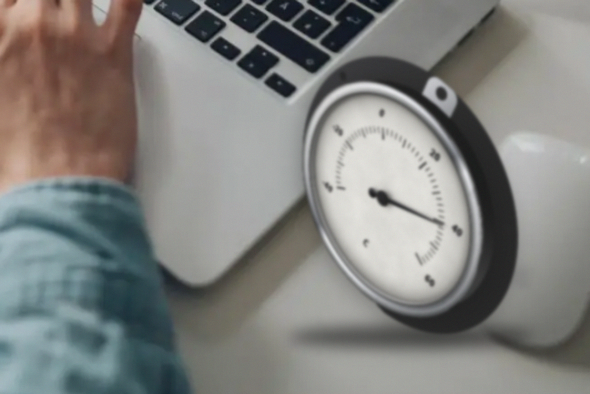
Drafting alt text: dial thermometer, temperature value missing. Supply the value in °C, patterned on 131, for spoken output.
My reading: 40
